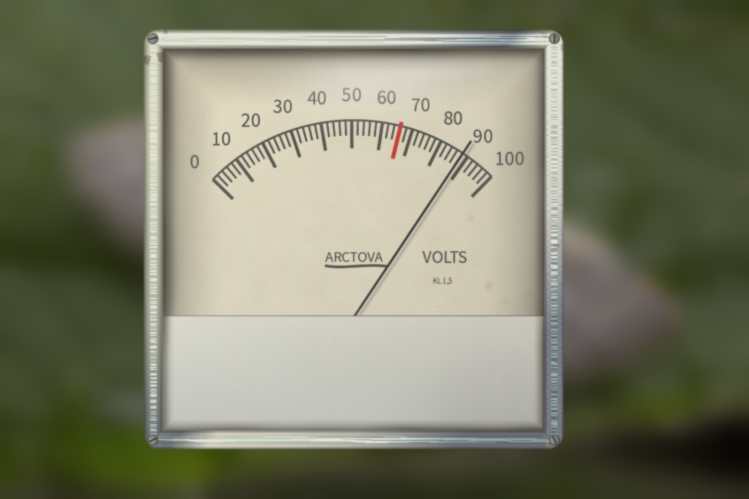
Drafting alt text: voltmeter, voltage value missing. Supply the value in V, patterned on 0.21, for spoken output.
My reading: 88
